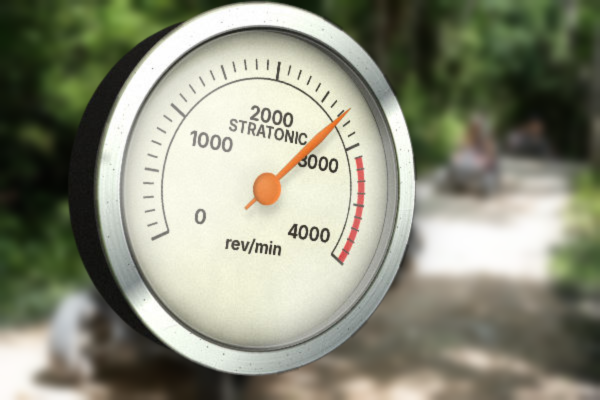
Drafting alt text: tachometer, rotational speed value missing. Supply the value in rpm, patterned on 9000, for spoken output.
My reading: 2700
